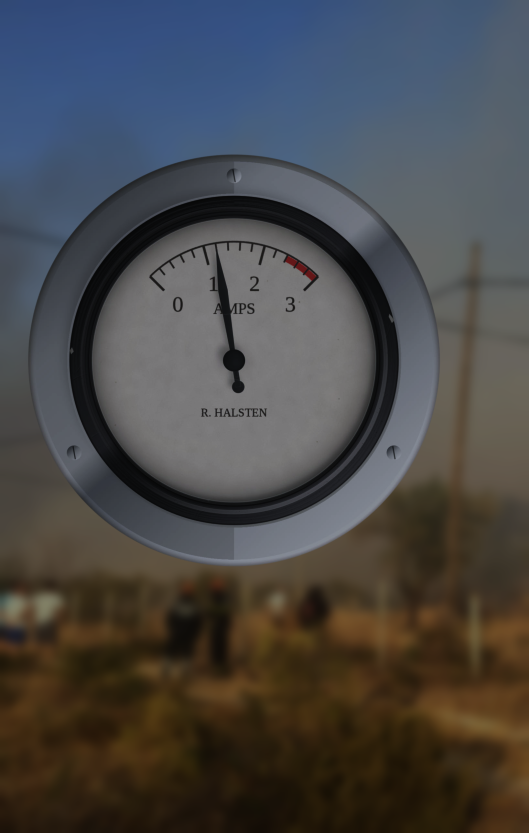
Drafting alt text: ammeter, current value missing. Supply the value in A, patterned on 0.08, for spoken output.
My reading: 1.2
